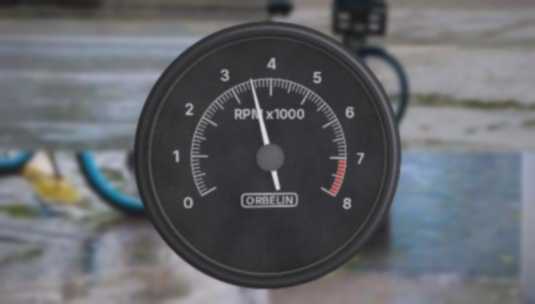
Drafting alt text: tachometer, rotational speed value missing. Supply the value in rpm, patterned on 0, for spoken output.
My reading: 3500
